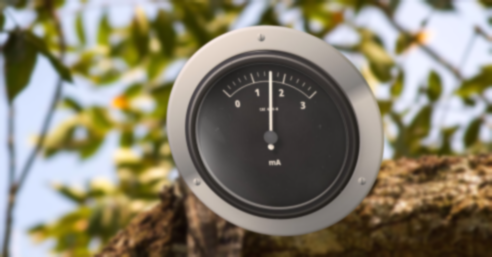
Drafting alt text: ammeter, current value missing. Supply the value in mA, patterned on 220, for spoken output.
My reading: 1.6
